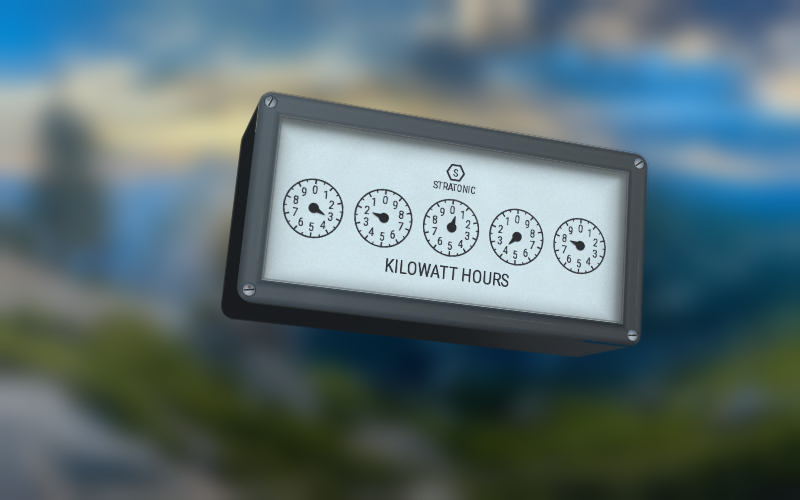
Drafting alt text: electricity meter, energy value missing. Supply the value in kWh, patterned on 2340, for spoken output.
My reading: 32038
